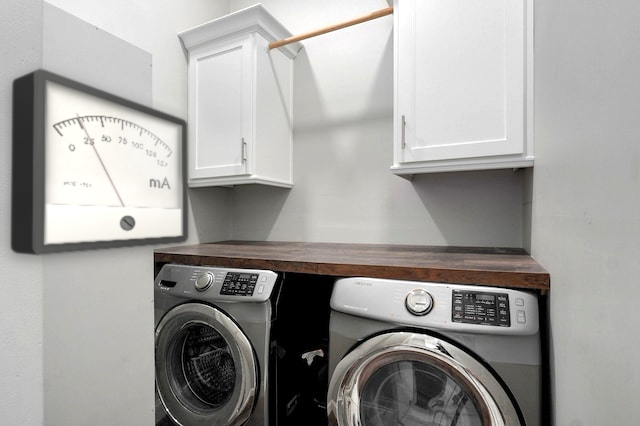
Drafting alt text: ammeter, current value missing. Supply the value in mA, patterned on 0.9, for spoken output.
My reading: 25
